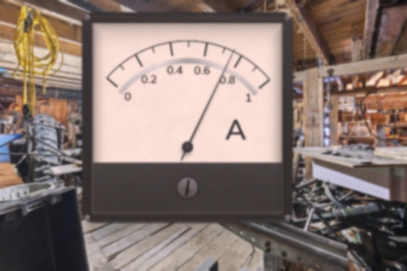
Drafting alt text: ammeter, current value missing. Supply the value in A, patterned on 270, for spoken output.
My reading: 0.75
